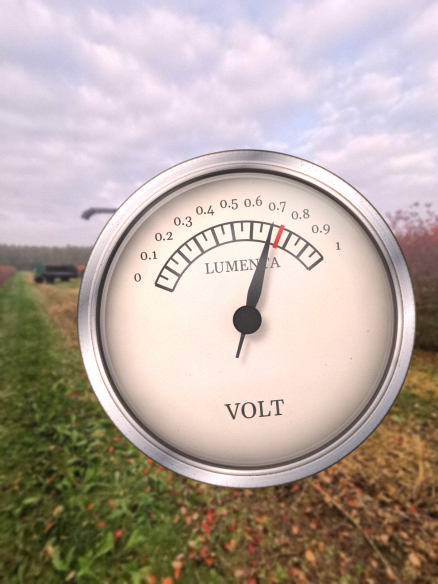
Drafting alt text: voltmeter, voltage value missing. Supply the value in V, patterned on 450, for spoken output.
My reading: 0.7
